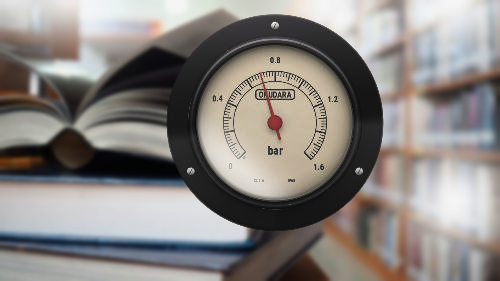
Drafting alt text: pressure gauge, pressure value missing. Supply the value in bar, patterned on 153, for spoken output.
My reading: 0.7
